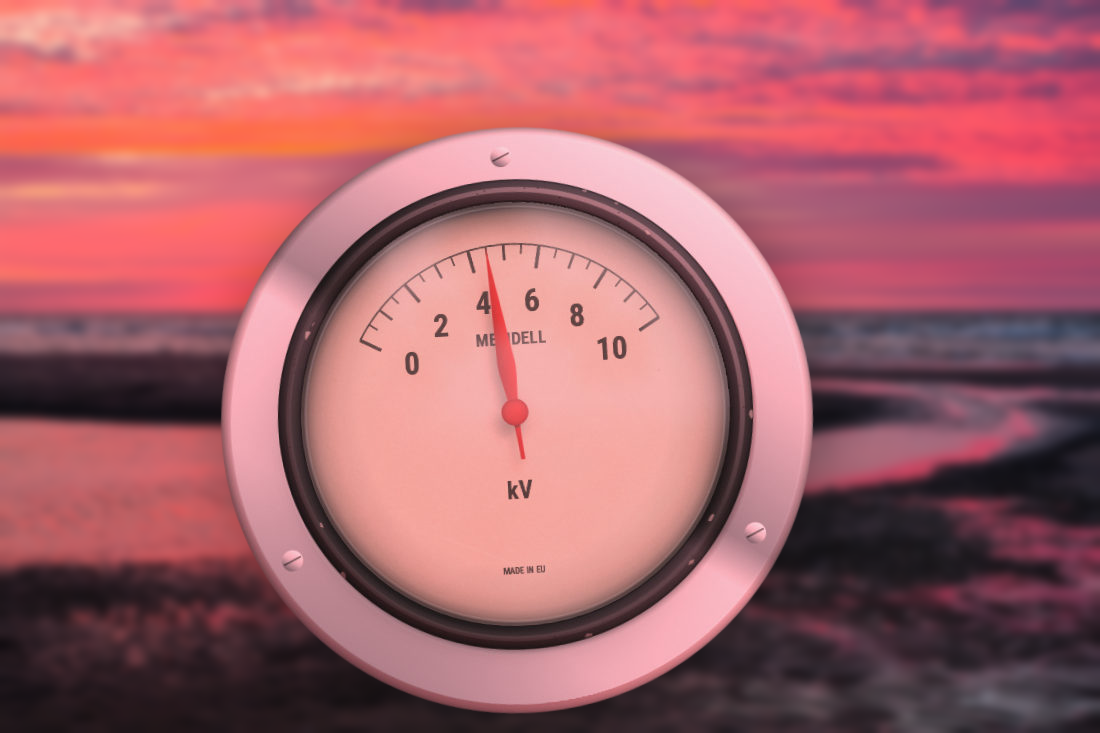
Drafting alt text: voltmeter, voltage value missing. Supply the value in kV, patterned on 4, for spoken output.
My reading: 4.5
